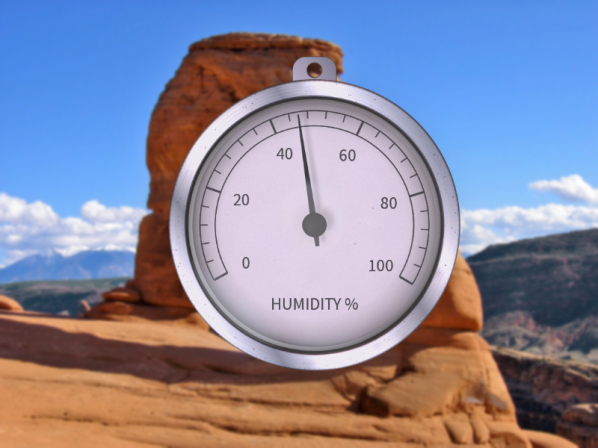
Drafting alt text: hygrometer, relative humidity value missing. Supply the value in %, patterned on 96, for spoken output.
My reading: 46
